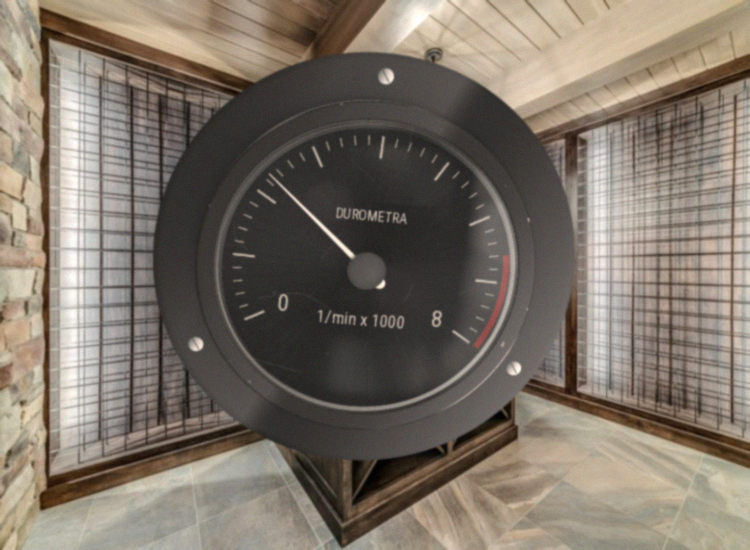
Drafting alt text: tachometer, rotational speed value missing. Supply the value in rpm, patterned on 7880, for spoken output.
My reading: 2300
